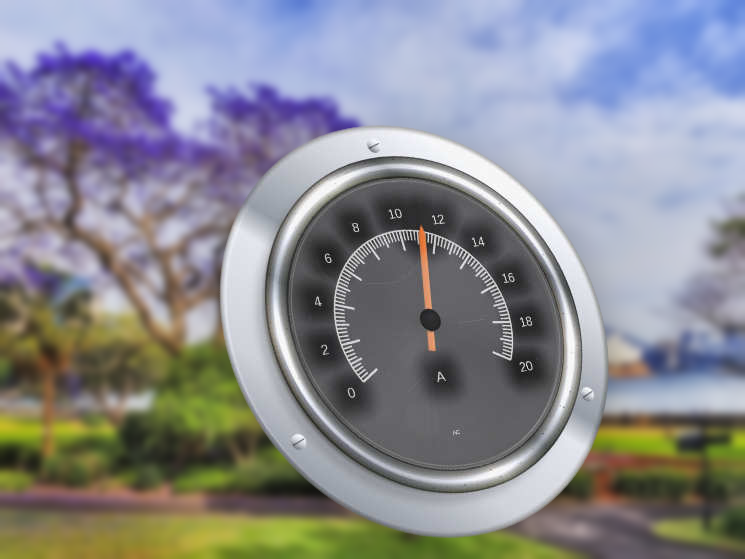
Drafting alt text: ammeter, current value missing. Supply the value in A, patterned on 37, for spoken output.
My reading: 11
